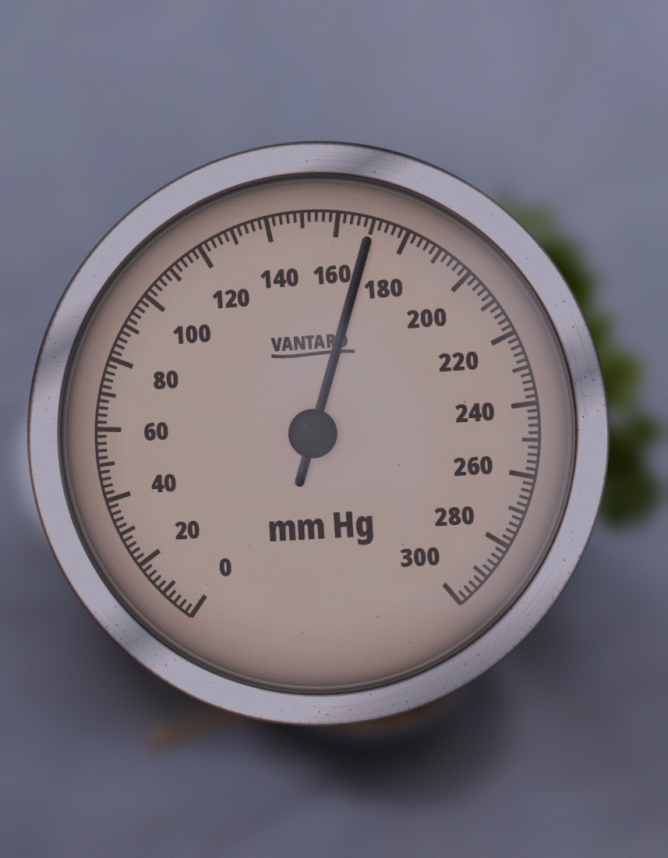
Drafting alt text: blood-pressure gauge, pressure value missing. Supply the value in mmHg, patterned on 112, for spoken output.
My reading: 170
